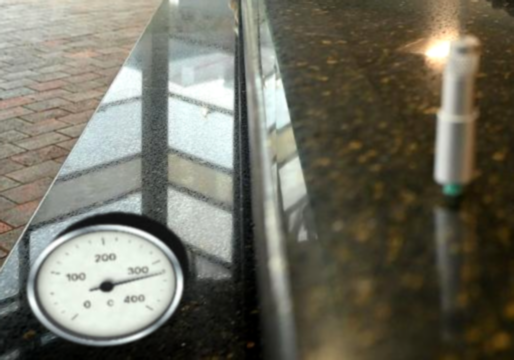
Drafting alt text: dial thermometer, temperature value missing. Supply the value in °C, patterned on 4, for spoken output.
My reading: 320
